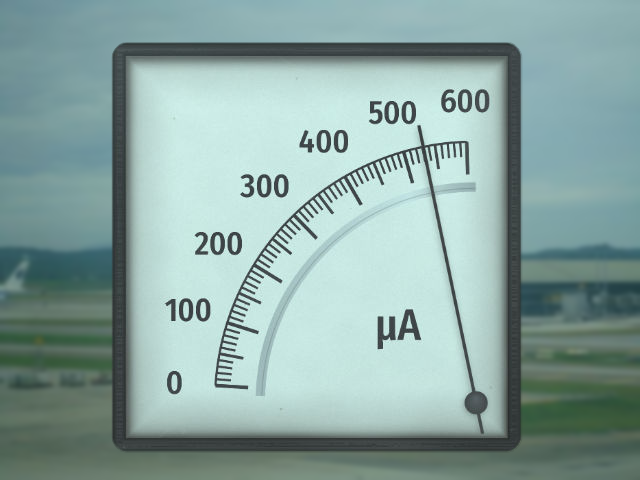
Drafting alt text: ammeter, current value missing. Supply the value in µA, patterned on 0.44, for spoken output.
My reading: 530
